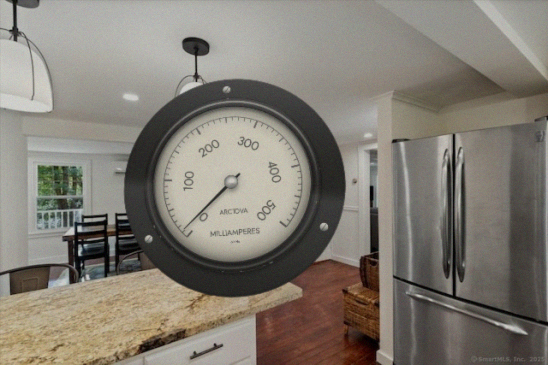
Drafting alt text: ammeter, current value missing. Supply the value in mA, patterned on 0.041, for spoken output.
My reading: 10
